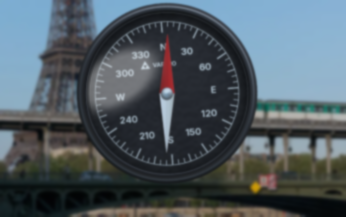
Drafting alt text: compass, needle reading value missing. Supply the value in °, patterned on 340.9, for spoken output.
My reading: 5
